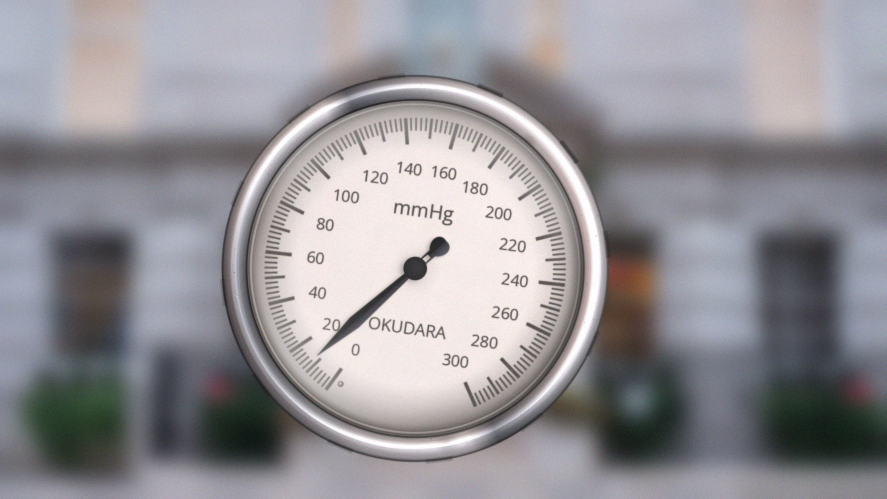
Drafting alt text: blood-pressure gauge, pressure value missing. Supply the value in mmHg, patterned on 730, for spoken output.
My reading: 12
